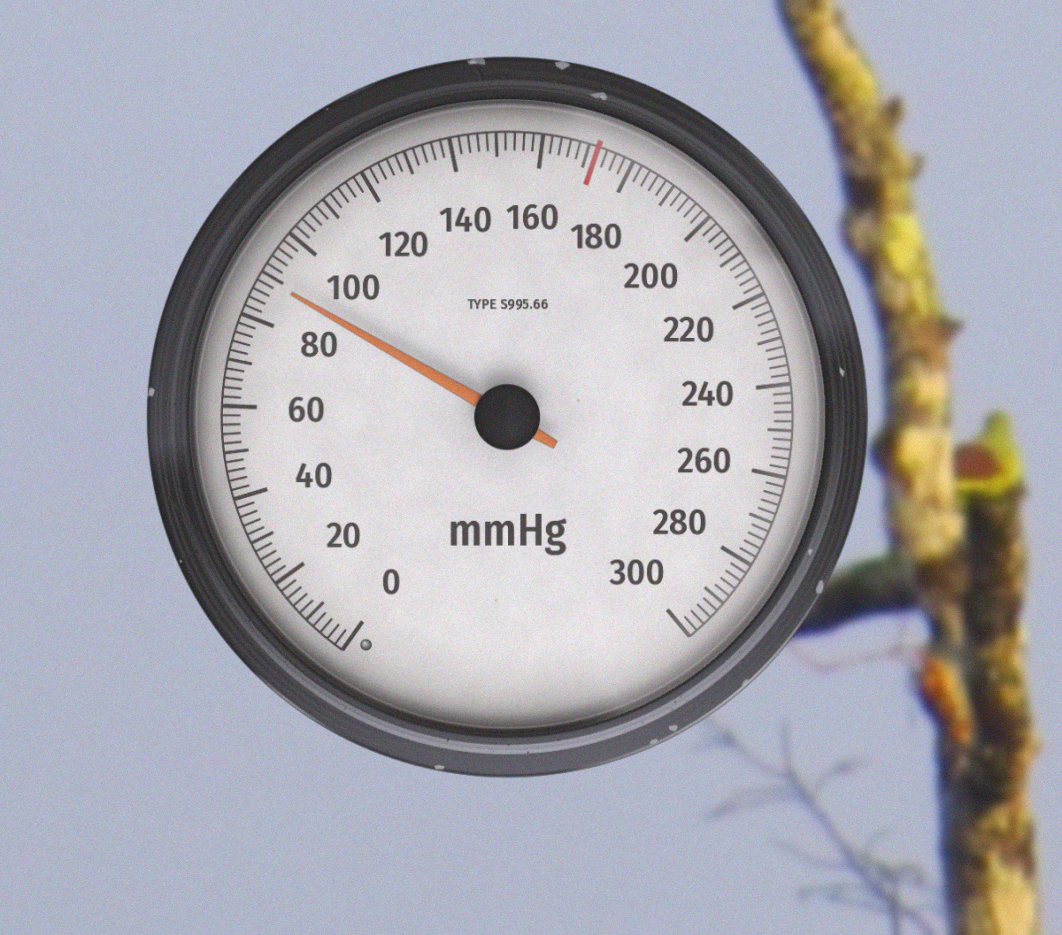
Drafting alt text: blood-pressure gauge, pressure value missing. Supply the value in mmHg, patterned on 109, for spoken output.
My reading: 89
